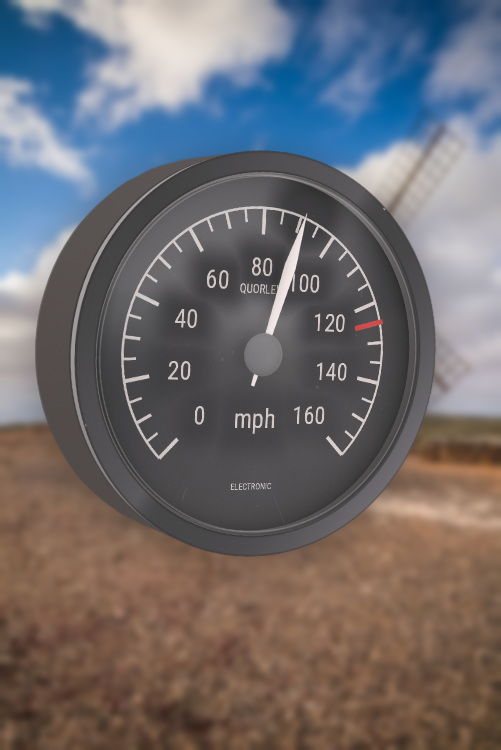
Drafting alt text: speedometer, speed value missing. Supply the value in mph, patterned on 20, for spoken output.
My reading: 90
